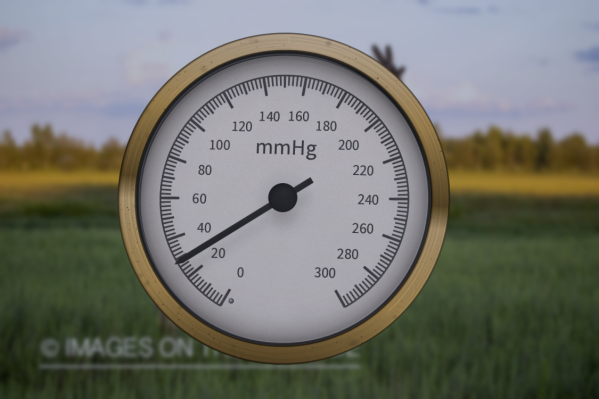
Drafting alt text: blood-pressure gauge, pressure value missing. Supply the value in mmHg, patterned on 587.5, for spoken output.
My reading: 28
